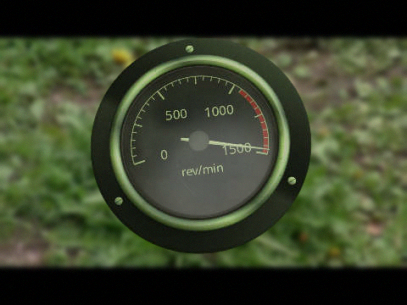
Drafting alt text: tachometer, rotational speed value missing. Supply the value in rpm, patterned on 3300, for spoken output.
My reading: 1475
